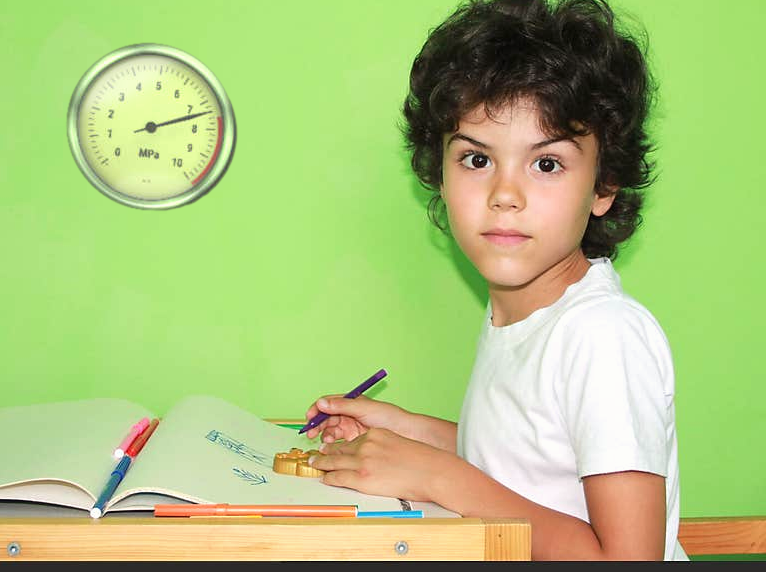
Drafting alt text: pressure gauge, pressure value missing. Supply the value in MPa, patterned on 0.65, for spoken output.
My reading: 7.4
